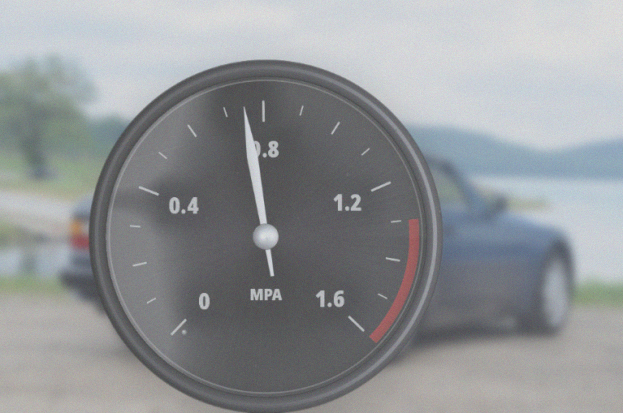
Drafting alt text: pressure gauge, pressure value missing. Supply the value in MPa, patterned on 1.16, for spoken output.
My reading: 0.75
